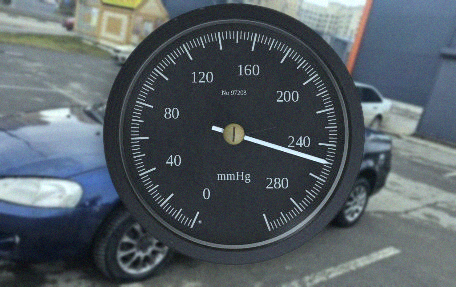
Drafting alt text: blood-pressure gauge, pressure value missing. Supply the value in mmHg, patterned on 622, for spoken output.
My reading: 250
